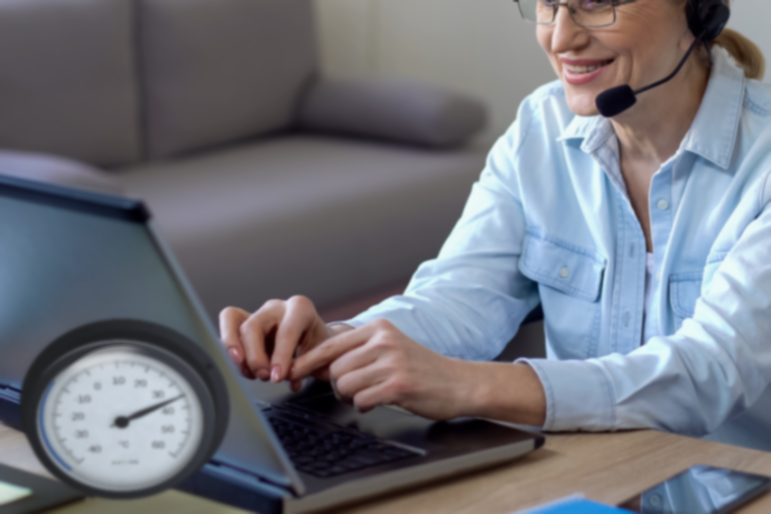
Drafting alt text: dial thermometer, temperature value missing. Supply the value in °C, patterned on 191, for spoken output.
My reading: 35
